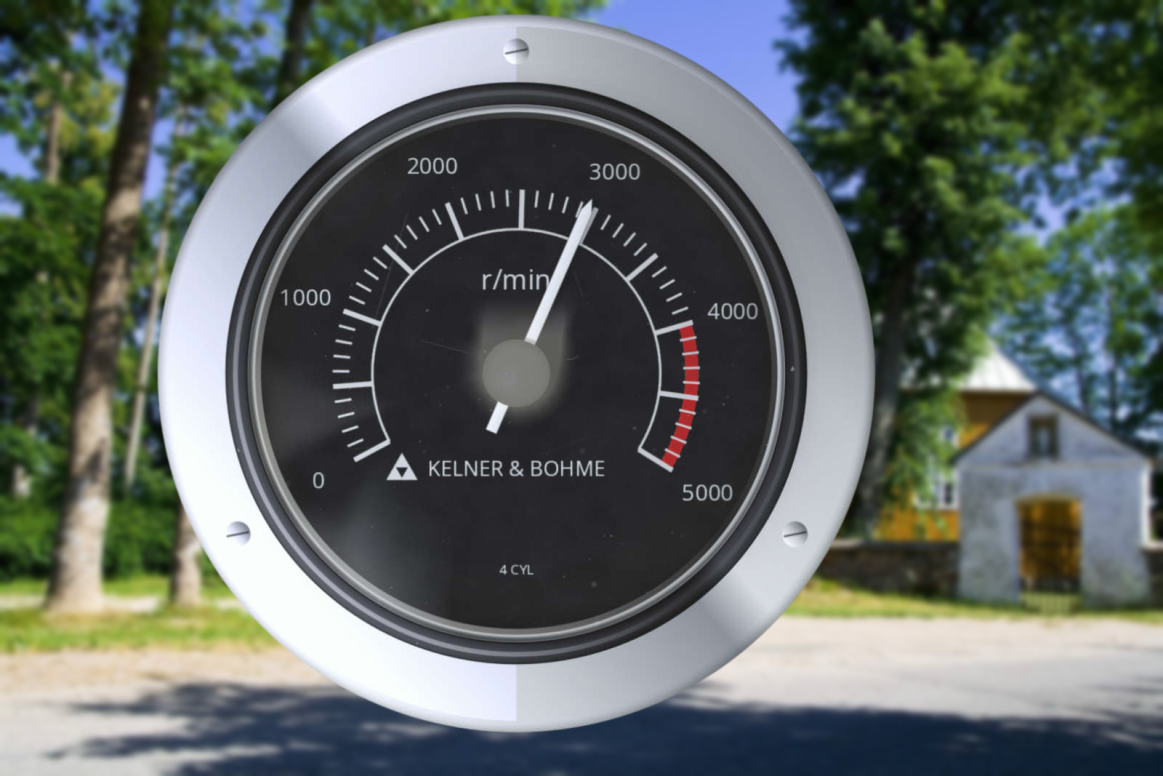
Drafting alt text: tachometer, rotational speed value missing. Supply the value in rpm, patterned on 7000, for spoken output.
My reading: 2950
